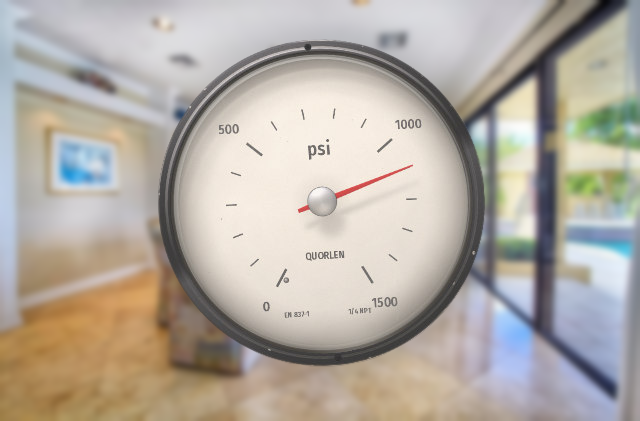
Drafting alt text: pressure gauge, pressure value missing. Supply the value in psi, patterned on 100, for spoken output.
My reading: 1100
